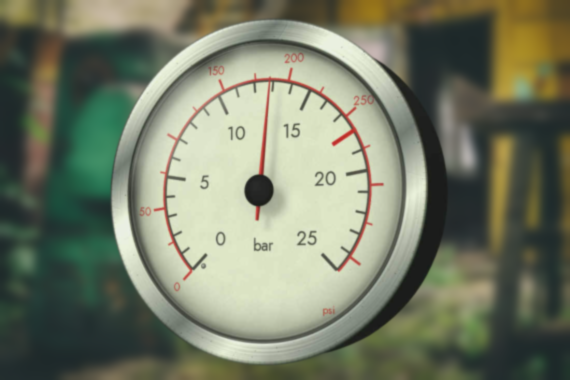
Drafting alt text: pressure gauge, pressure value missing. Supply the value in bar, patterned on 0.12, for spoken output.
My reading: 13
